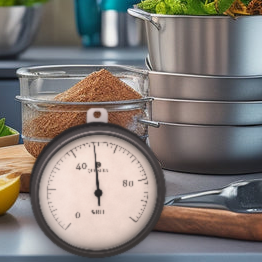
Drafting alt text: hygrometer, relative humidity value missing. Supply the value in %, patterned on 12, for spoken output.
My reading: 50
